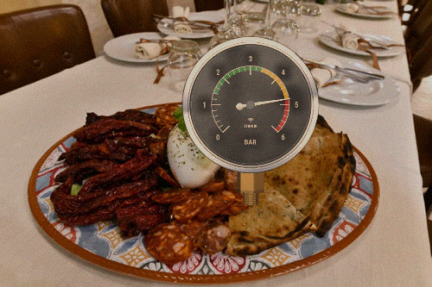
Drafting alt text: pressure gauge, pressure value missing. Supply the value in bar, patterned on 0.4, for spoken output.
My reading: 4.8
